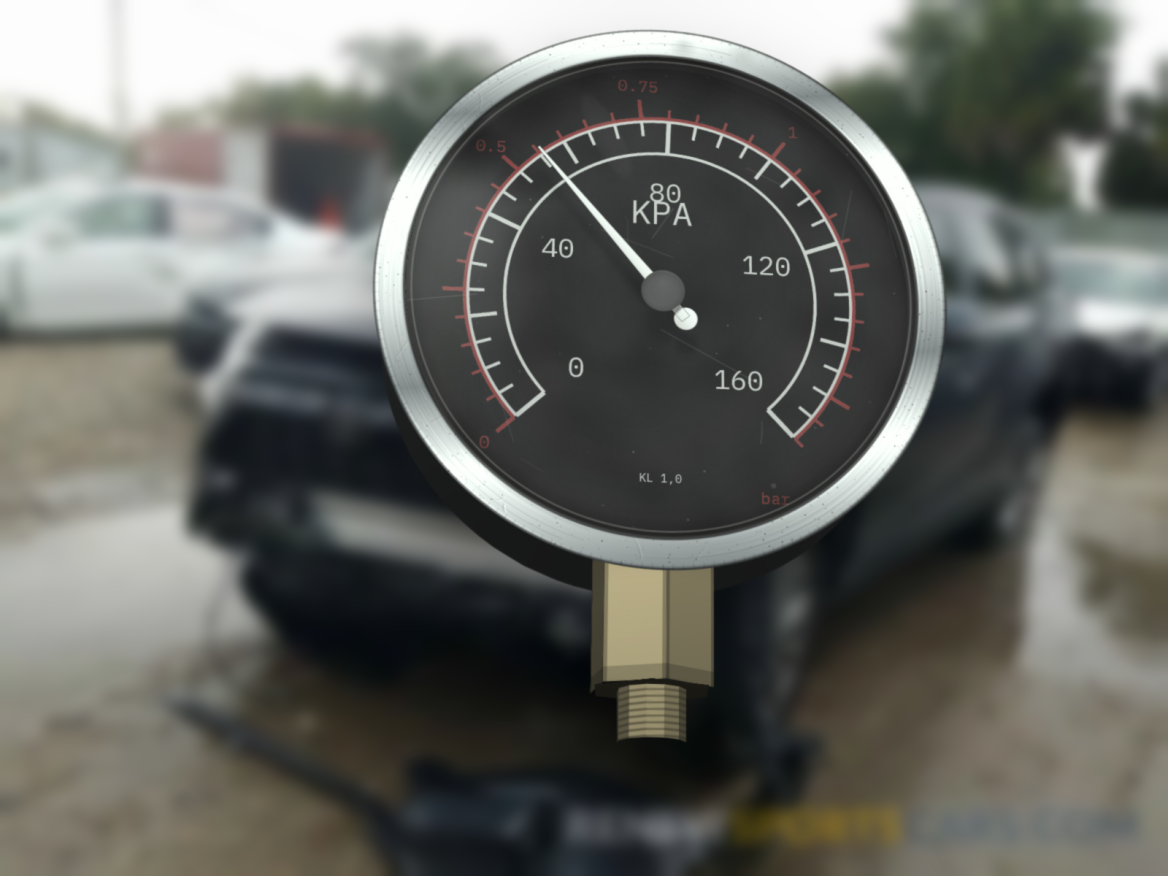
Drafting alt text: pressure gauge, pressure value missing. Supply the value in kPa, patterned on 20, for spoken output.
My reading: 55
